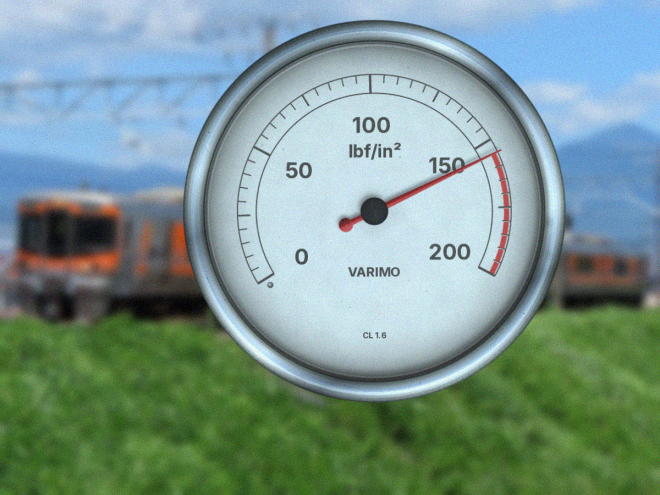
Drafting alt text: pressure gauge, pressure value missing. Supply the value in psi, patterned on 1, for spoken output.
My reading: 155
